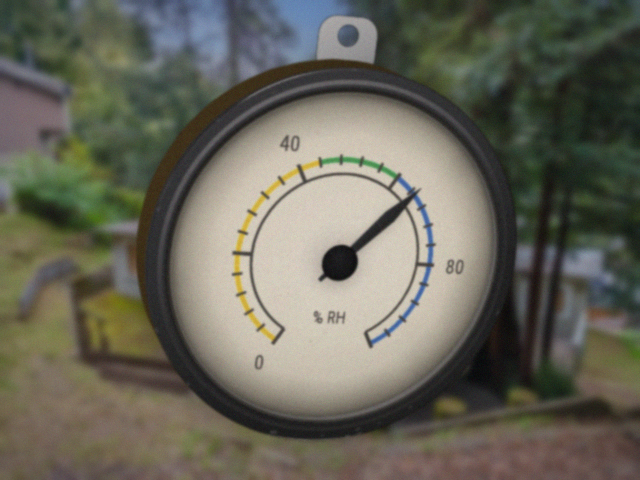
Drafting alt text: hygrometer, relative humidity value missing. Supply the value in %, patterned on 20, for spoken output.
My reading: 64
